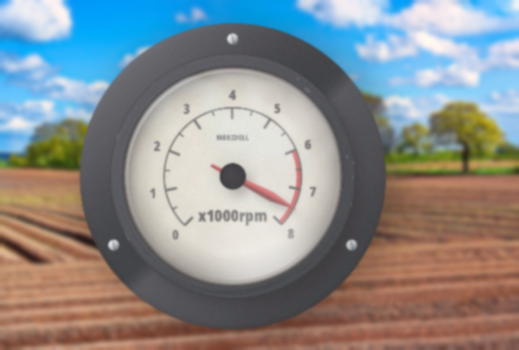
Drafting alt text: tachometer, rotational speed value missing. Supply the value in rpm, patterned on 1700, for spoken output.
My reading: 7500
